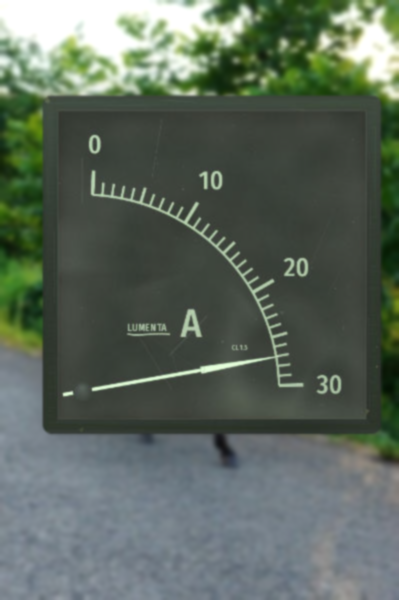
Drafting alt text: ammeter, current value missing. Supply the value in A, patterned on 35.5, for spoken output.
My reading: 27
